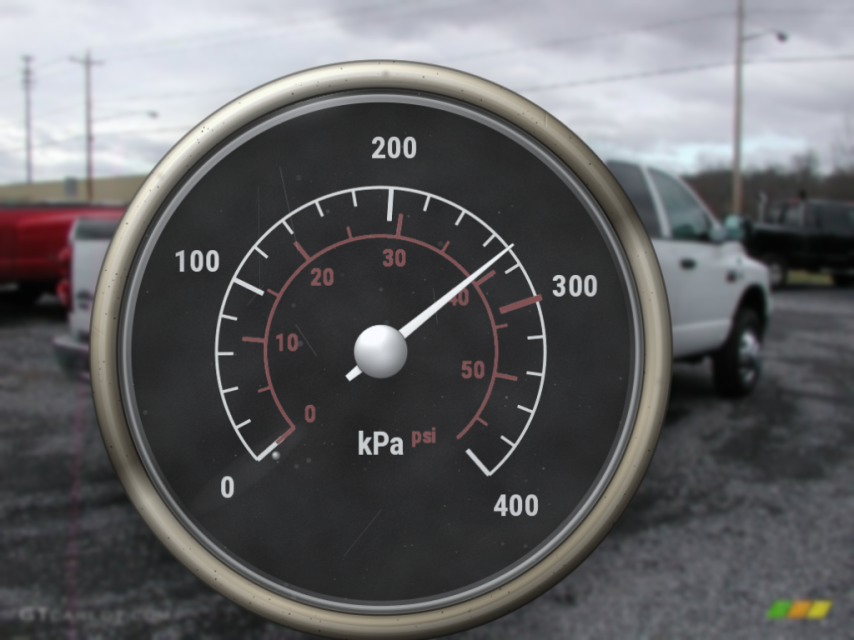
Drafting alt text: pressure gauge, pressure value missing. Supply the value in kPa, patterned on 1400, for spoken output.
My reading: 270
